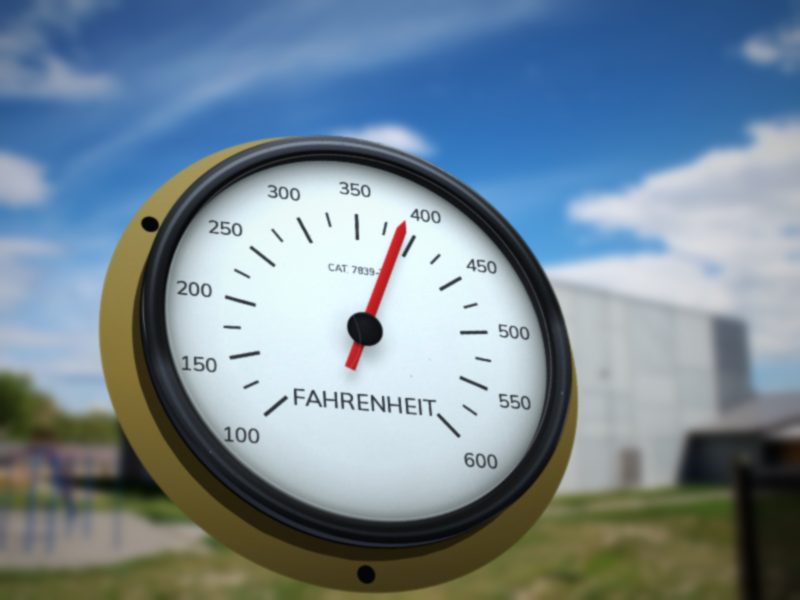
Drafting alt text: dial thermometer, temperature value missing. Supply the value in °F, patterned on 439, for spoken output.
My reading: 387.5
